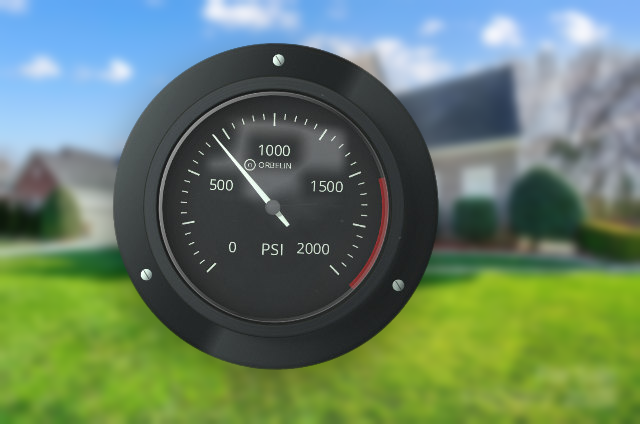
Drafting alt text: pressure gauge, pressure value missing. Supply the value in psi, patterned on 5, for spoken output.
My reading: 700
